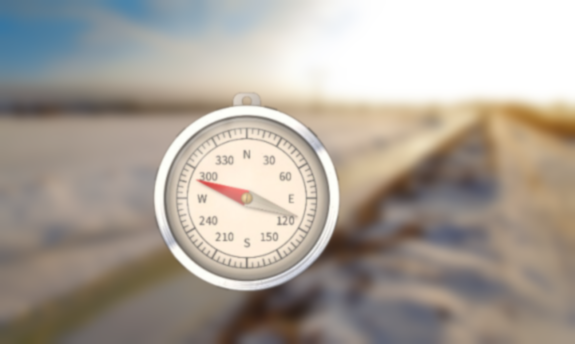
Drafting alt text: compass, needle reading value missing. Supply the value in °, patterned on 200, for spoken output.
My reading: 290
